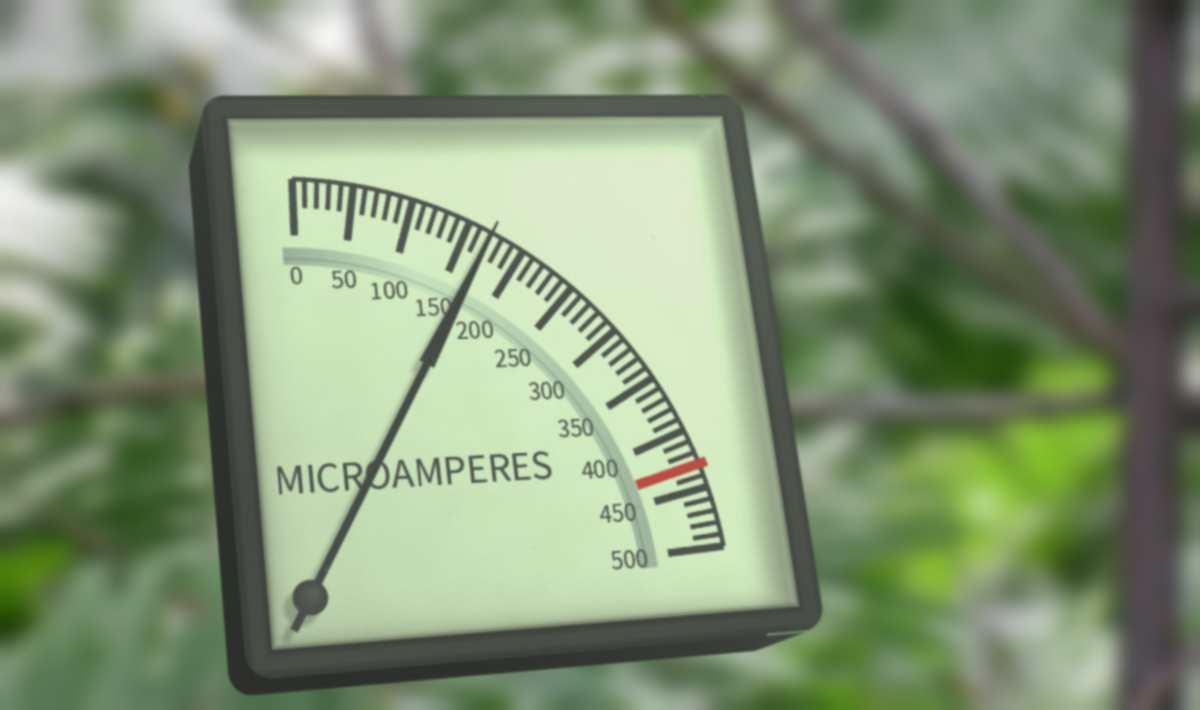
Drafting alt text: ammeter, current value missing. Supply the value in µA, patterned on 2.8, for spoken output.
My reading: 170
